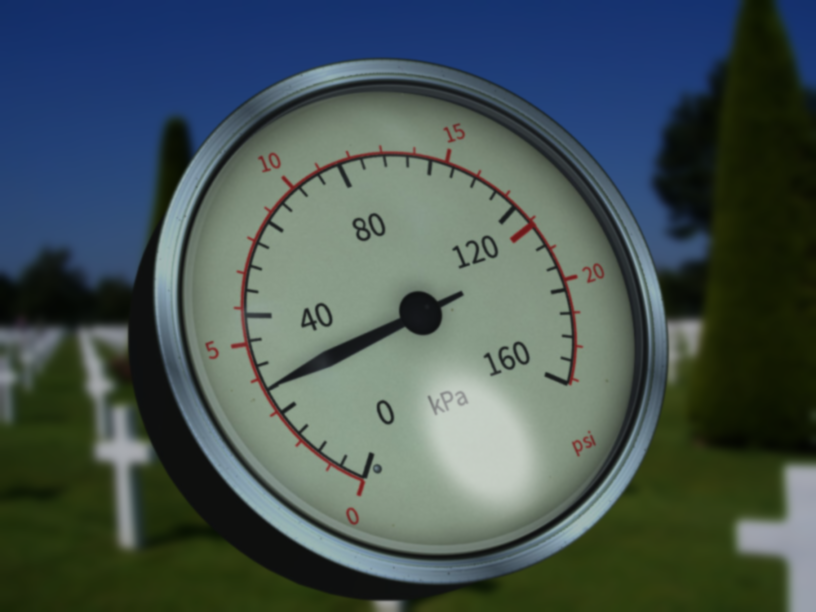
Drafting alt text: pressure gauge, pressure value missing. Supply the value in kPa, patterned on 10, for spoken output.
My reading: 25
